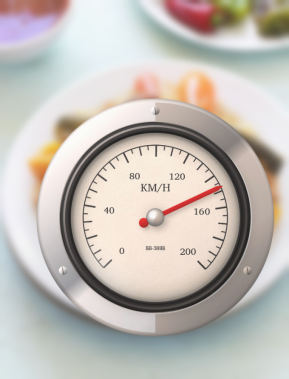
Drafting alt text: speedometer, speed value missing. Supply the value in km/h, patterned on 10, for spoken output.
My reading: 147.5
